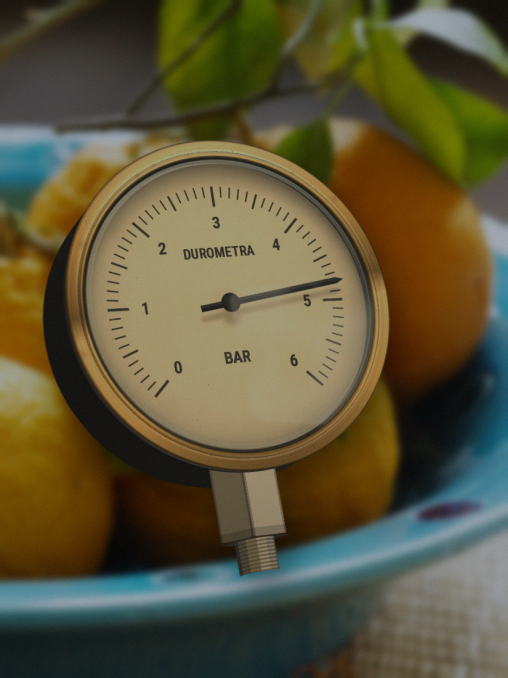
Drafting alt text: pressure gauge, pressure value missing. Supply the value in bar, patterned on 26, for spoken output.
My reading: 4.8
